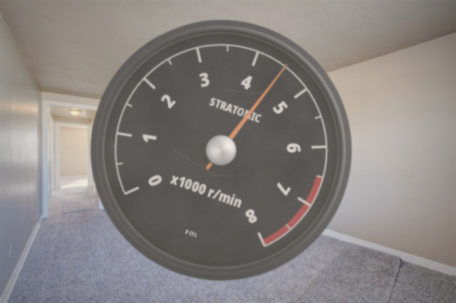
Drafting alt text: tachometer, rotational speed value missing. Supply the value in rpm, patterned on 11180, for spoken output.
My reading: 4500
